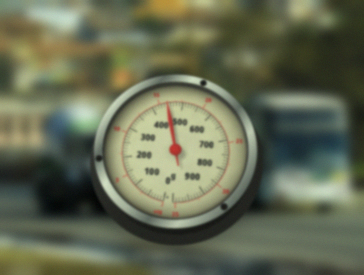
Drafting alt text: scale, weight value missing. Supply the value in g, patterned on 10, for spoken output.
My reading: 450
